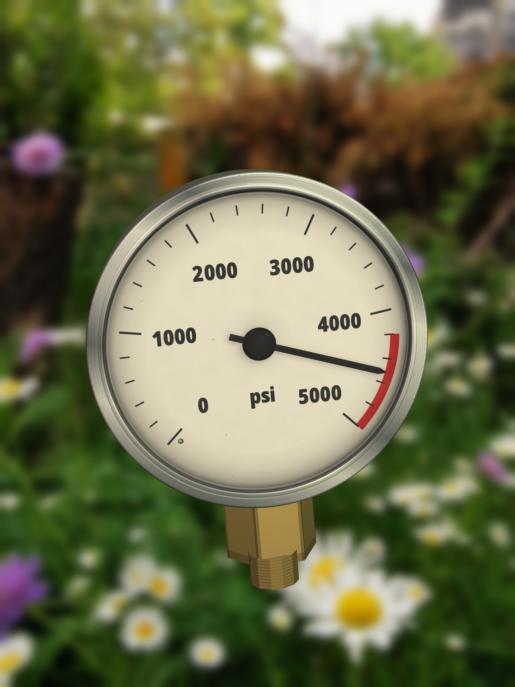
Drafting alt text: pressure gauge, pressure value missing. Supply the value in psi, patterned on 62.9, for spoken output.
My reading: 4500
